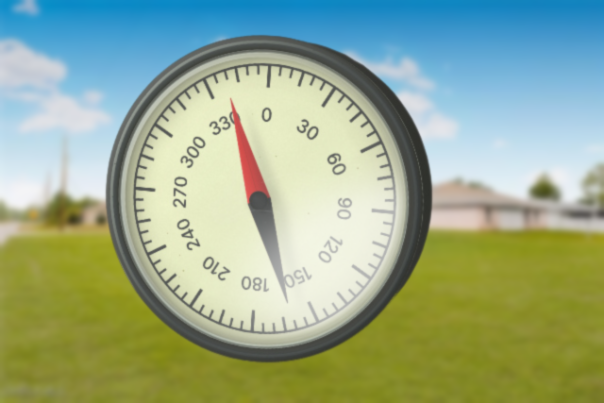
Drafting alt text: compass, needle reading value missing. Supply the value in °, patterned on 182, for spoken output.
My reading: 340
